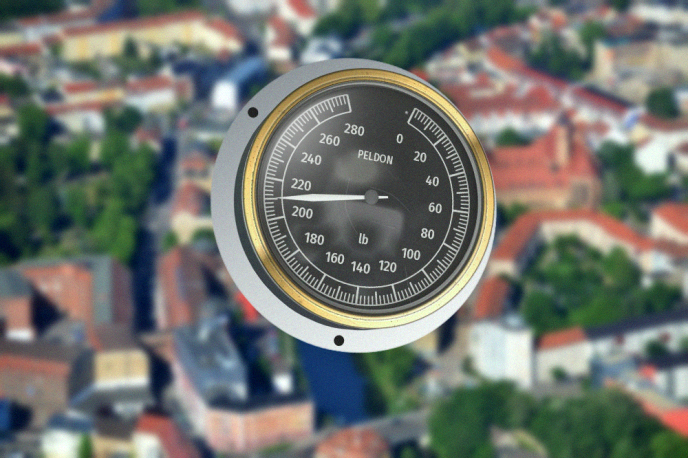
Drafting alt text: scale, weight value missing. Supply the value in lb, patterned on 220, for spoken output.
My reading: 210
